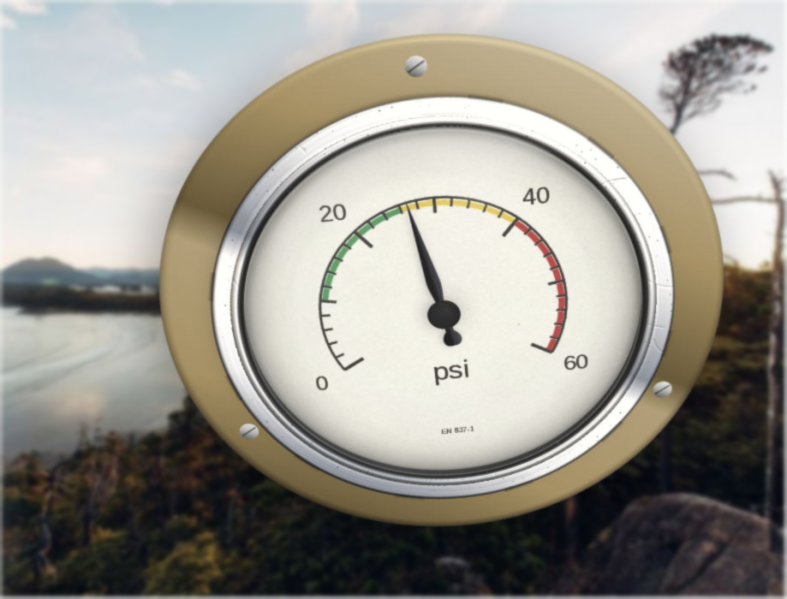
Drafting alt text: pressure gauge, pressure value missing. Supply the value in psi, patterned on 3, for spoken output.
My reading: 27
